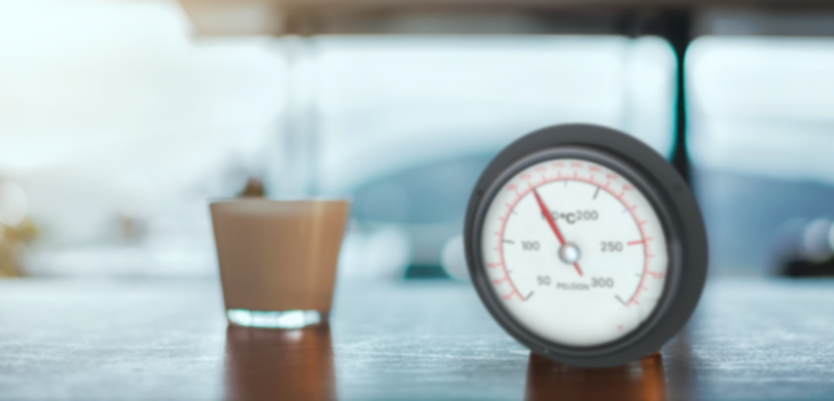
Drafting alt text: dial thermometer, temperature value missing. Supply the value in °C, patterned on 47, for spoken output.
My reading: 150
